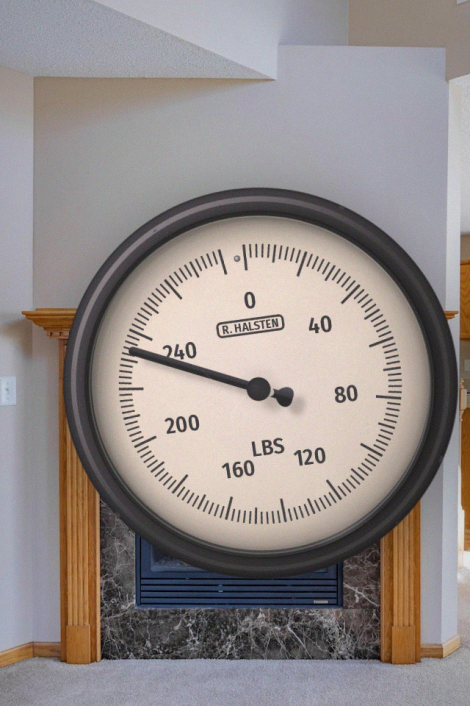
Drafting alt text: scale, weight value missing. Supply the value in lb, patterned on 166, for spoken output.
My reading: 234
